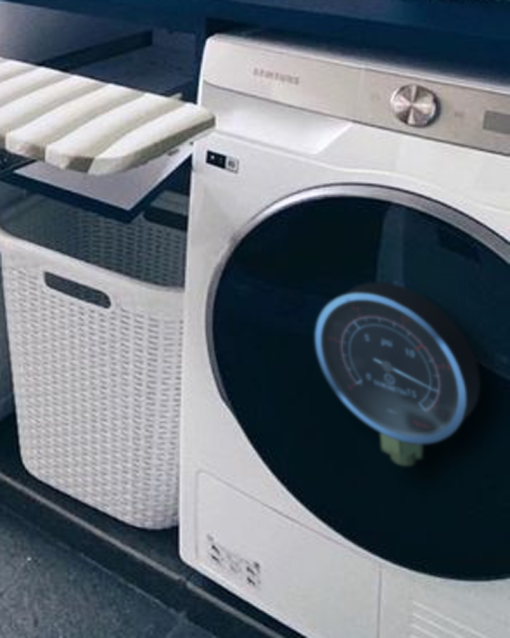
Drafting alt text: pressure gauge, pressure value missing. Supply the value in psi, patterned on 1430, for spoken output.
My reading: 13
